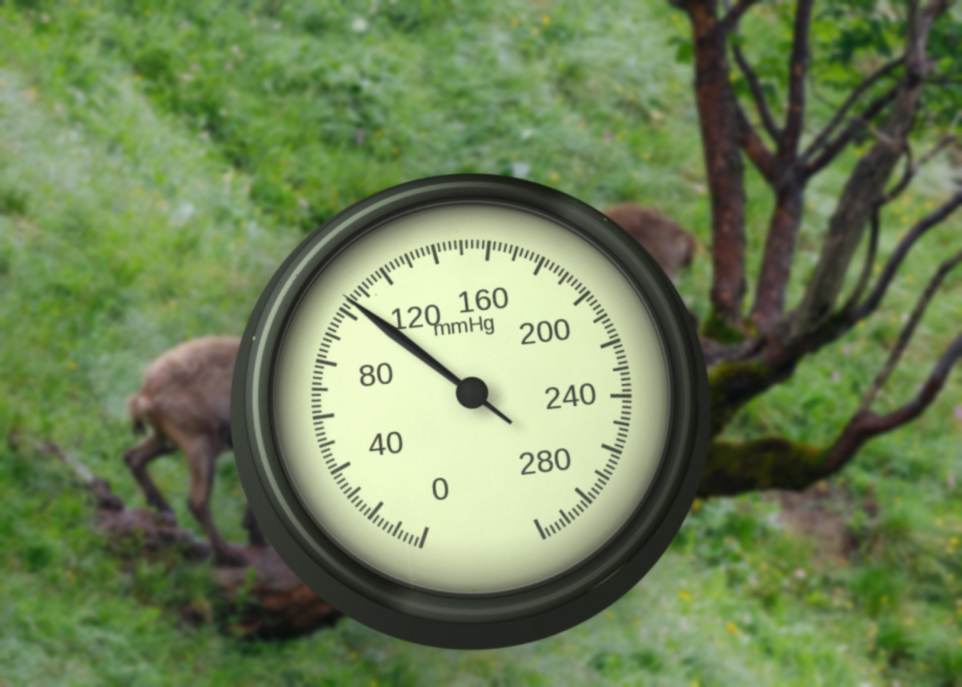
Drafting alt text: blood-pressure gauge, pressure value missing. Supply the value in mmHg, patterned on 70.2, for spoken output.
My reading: 104
